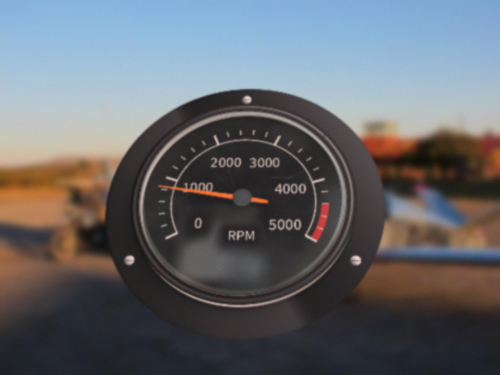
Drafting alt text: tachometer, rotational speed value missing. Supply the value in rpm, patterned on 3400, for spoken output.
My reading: 800
